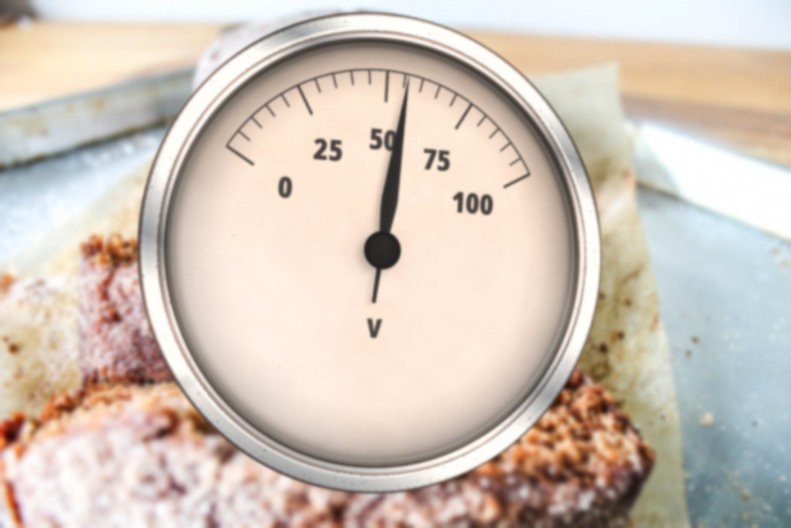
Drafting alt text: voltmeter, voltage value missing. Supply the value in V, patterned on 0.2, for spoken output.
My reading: 55
